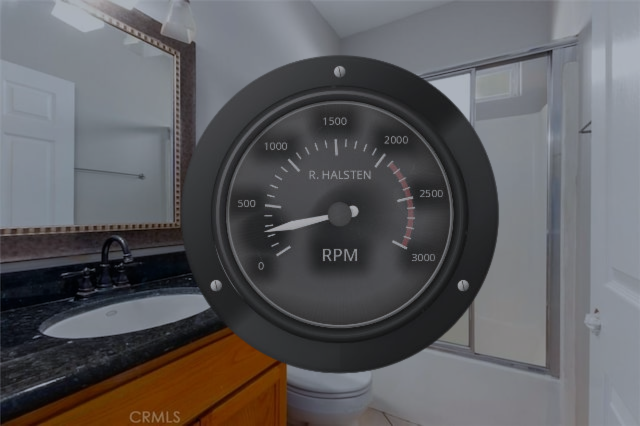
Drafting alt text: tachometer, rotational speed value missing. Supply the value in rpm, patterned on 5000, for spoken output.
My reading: 250
